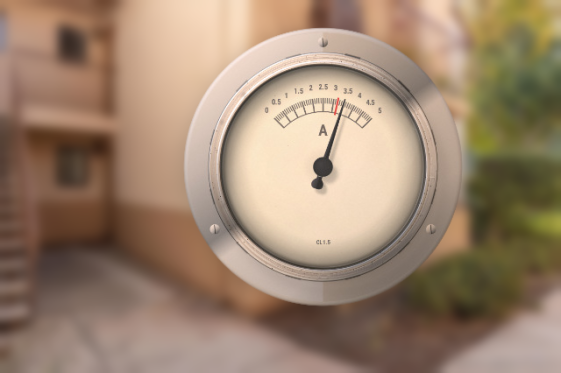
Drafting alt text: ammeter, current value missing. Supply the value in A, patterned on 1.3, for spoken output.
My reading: 3.5
